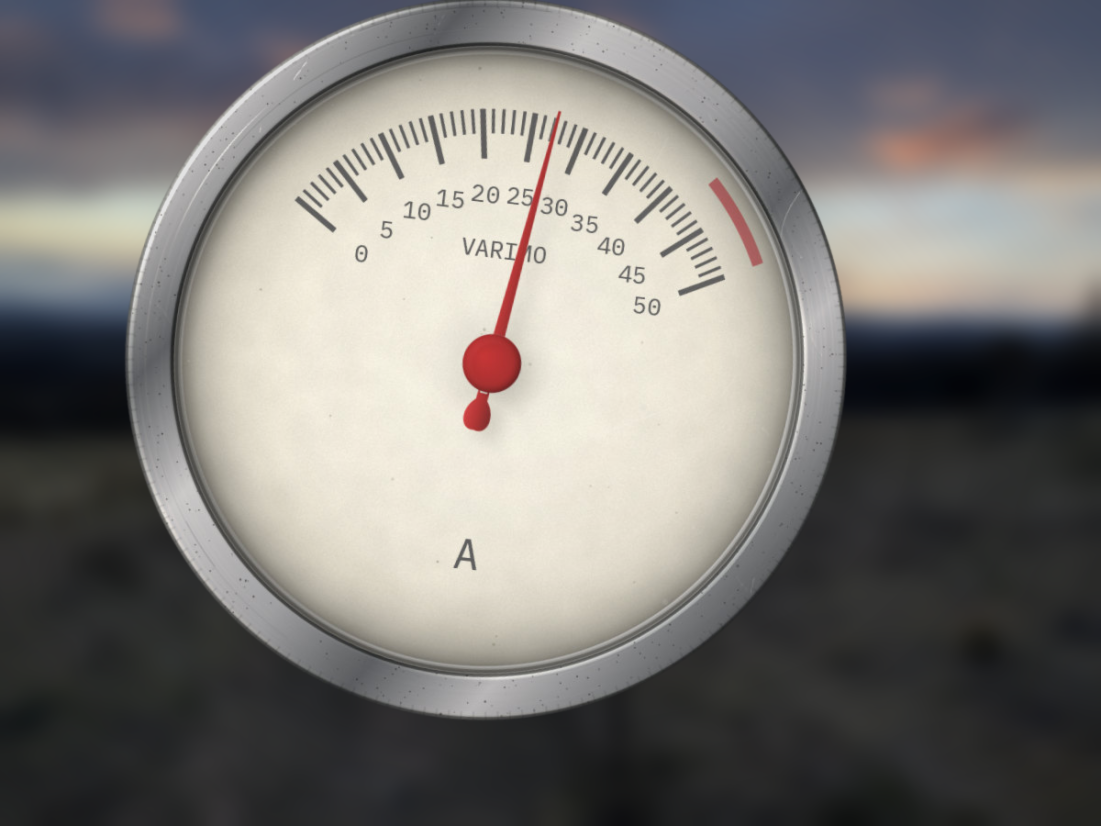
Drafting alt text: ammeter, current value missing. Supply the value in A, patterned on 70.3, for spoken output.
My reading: 27
